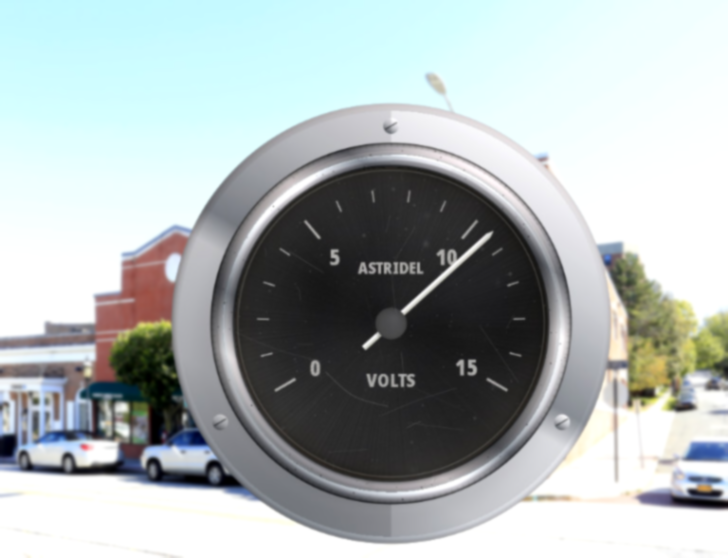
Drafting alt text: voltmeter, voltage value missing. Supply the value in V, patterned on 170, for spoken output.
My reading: 10.5
